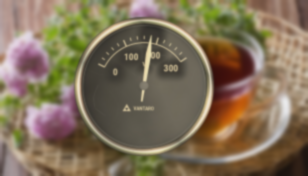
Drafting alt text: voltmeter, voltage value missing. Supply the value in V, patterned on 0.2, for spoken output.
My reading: 180
